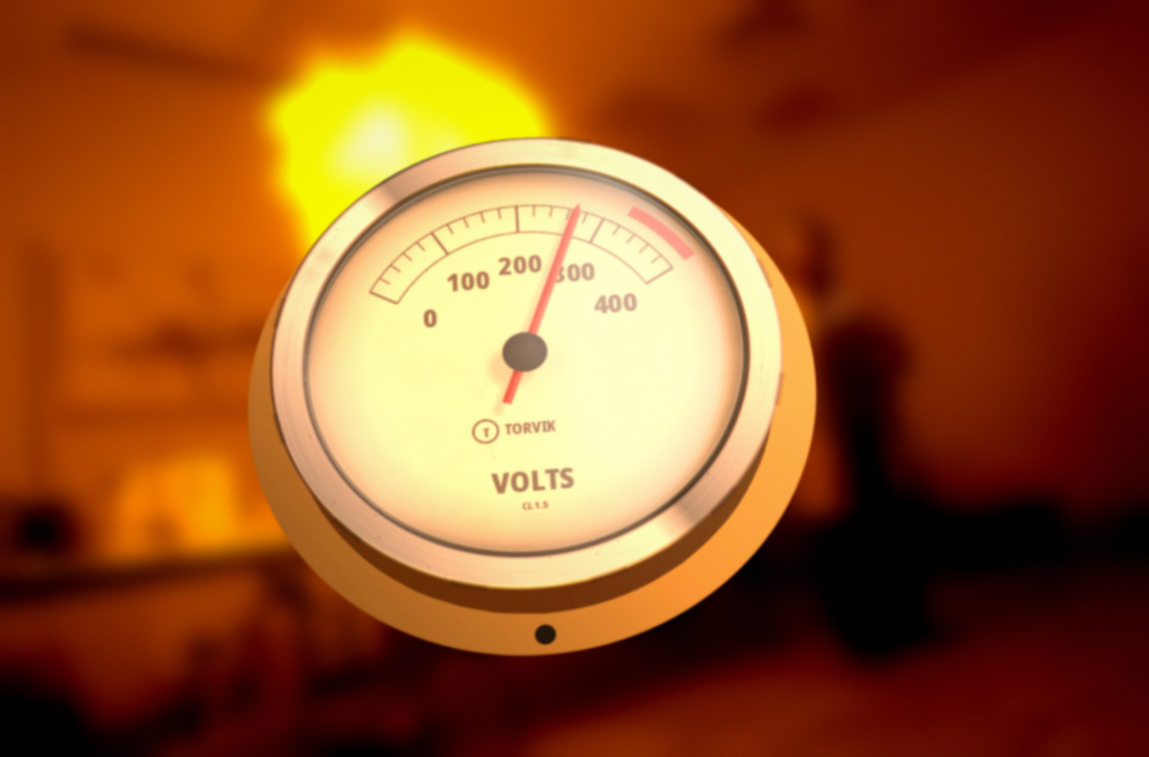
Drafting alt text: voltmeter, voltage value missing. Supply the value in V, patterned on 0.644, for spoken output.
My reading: 270
